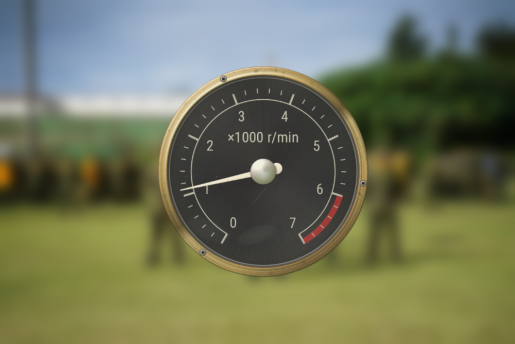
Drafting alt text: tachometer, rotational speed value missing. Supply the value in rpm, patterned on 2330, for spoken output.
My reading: 1100
